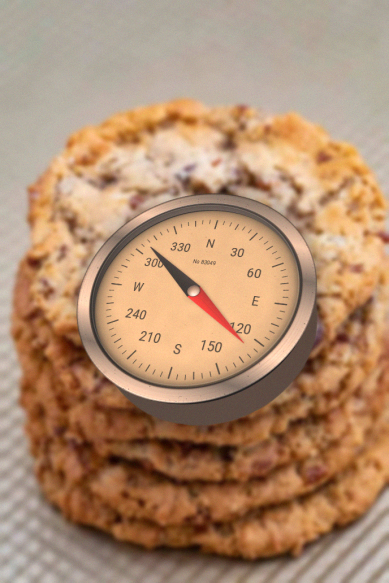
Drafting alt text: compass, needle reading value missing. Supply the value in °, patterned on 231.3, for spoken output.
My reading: 127.5
